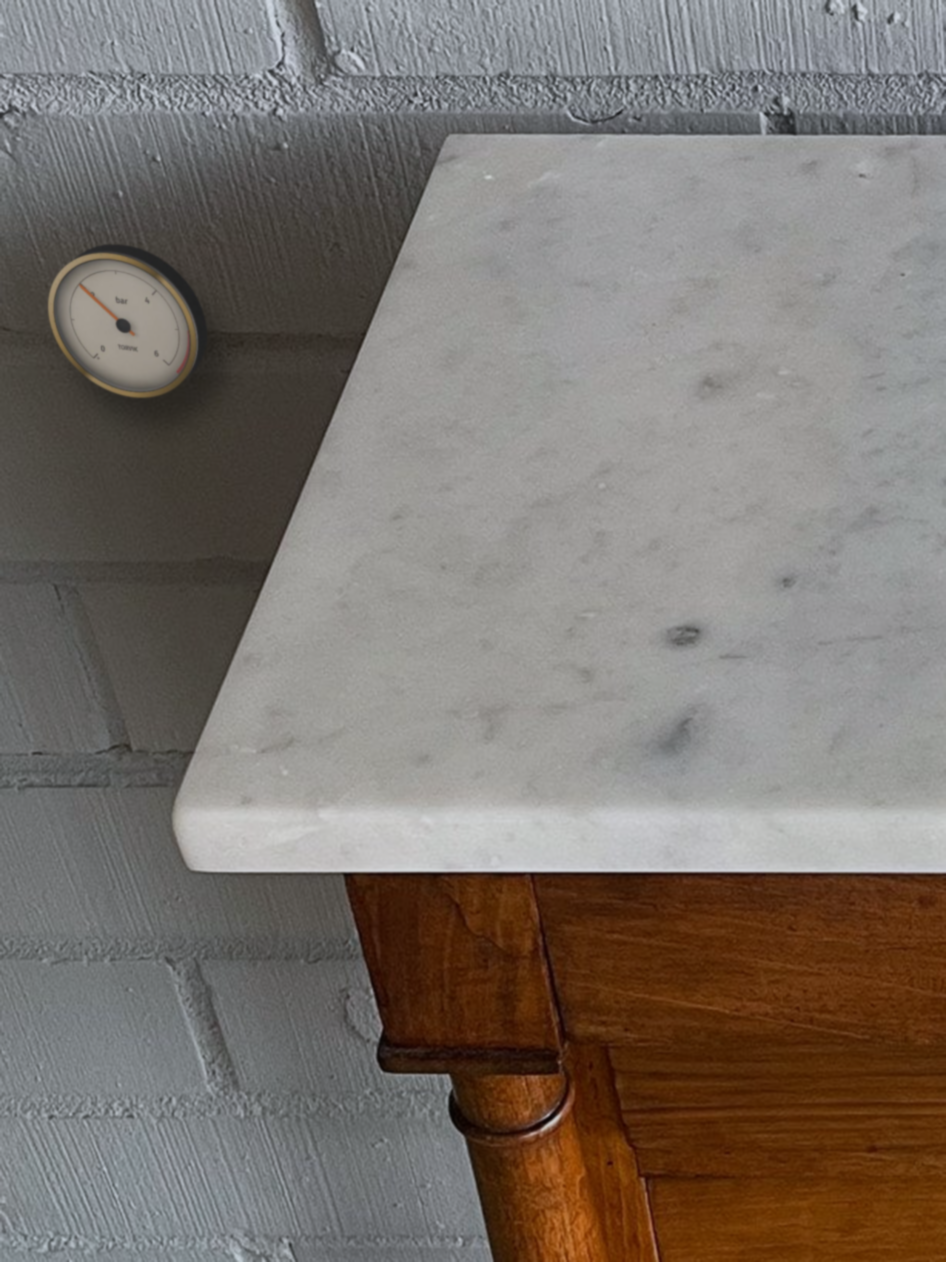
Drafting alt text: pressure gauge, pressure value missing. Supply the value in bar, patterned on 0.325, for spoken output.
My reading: 2
